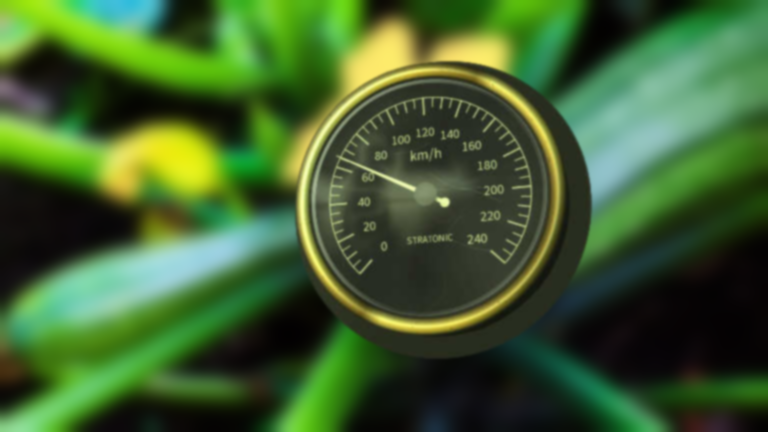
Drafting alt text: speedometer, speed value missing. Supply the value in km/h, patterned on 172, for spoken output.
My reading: 65
